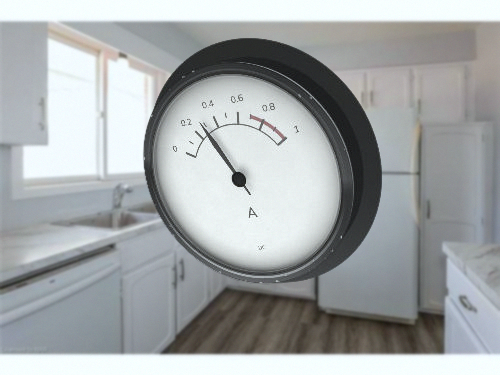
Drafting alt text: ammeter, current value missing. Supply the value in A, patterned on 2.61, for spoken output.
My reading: 0.3
